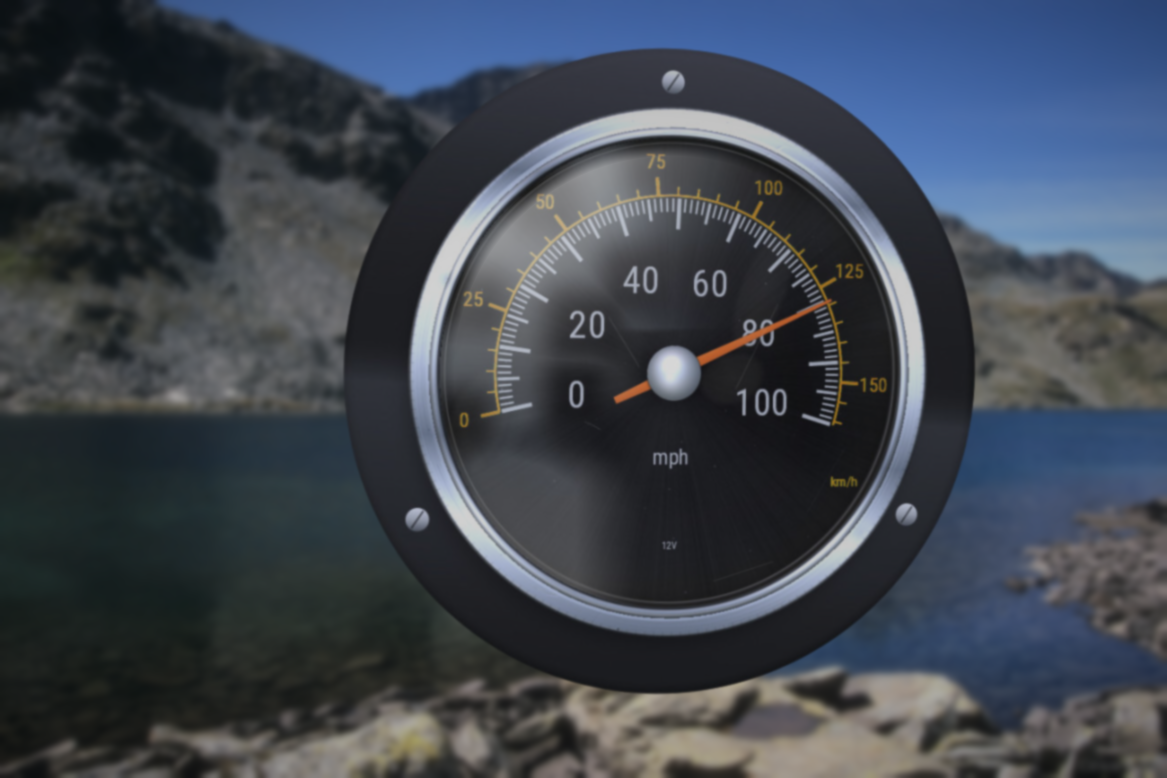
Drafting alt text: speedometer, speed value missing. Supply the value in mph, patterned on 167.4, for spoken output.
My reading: 80
